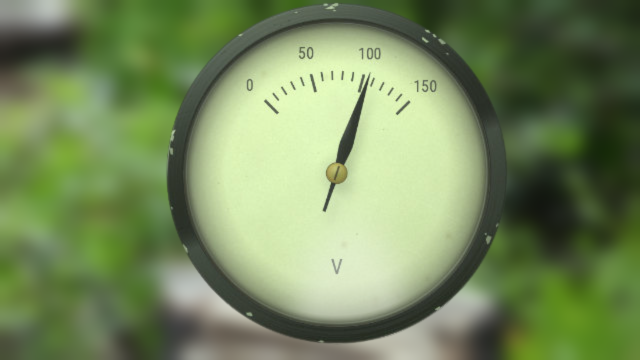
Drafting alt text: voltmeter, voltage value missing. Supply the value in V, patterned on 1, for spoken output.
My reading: 105
